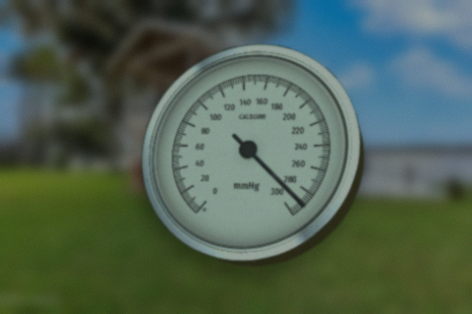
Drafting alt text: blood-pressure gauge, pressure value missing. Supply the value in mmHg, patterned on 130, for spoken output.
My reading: 290
